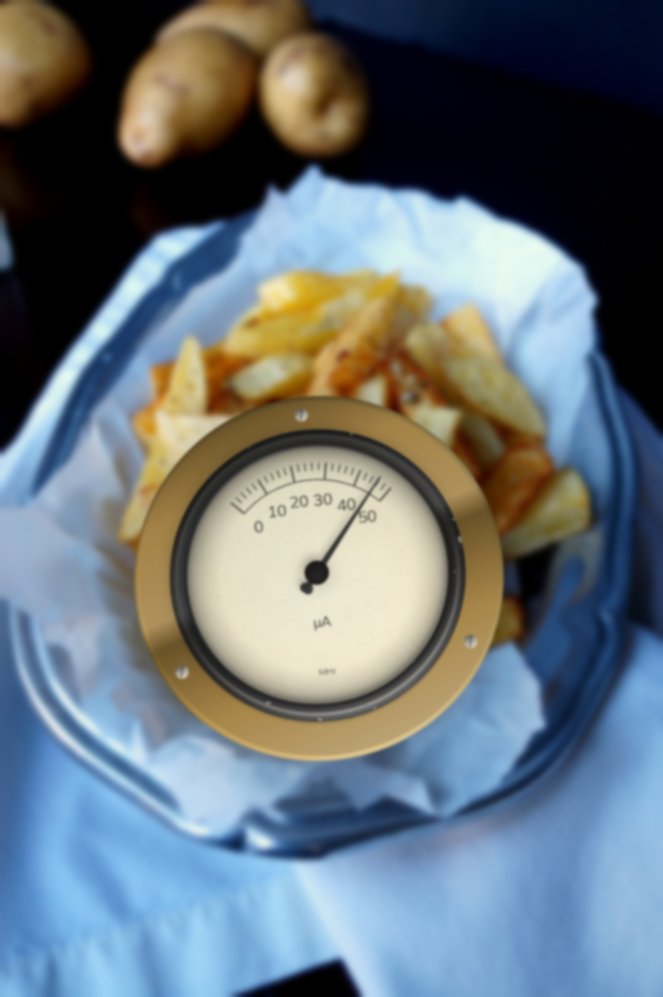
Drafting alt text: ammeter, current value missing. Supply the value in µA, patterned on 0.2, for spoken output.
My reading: 46
